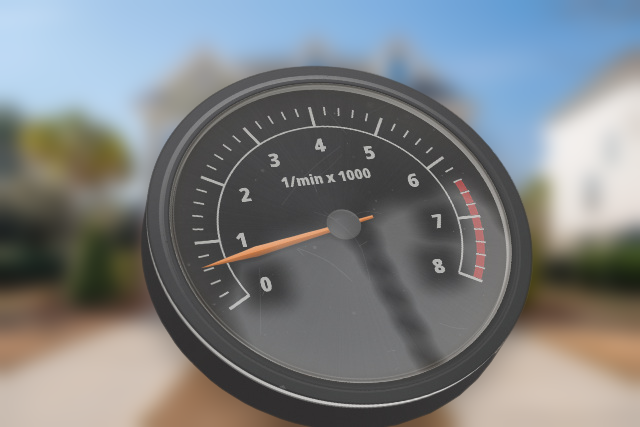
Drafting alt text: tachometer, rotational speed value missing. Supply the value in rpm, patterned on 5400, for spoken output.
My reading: 600
